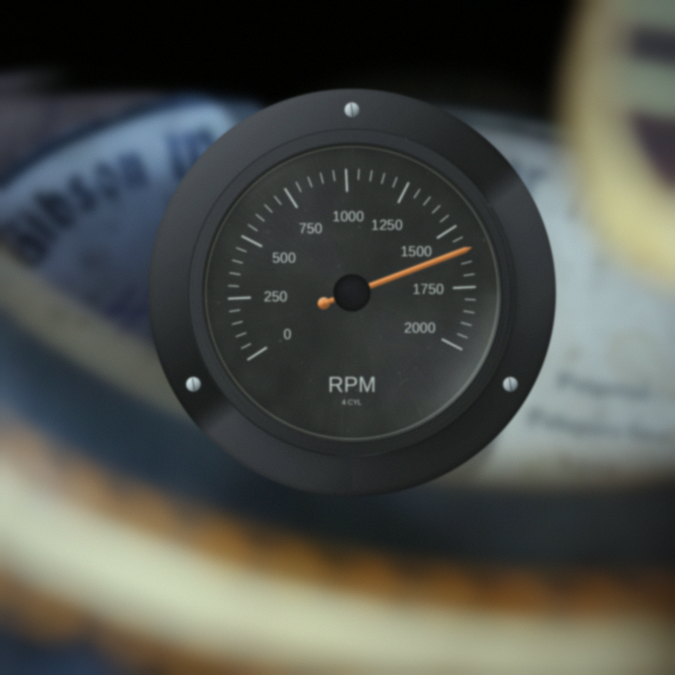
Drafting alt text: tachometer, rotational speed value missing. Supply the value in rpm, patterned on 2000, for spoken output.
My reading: 1600
